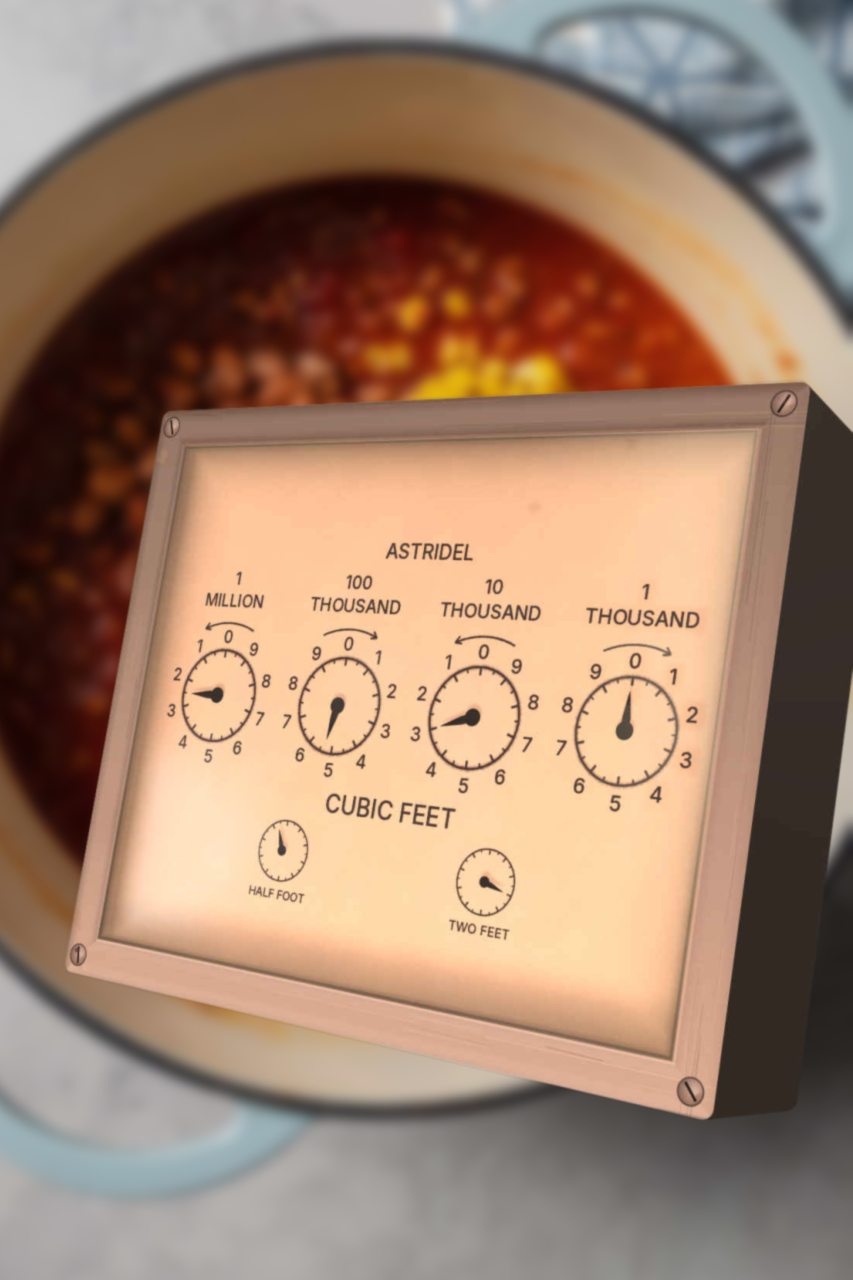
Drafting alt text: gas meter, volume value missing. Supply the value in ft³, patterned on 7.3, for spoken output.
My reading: 253000
